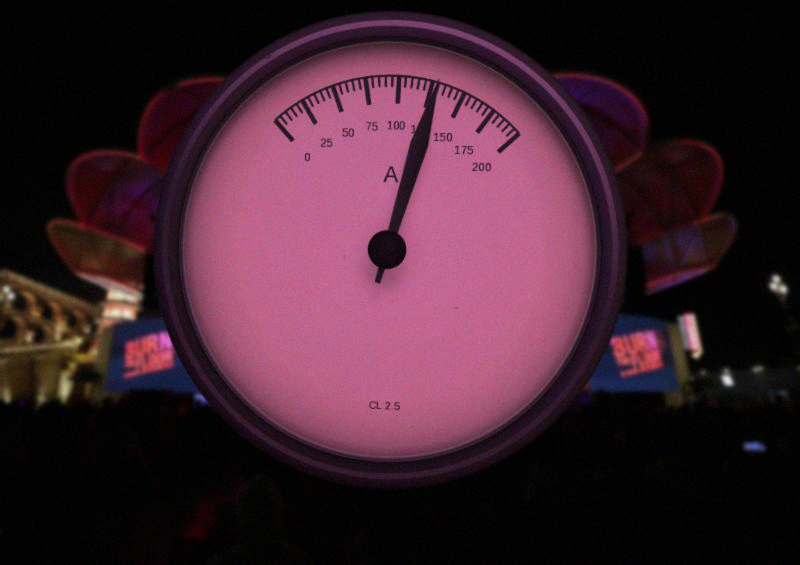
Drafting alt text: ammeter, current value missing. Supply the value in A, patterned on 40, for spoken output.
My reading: 130
